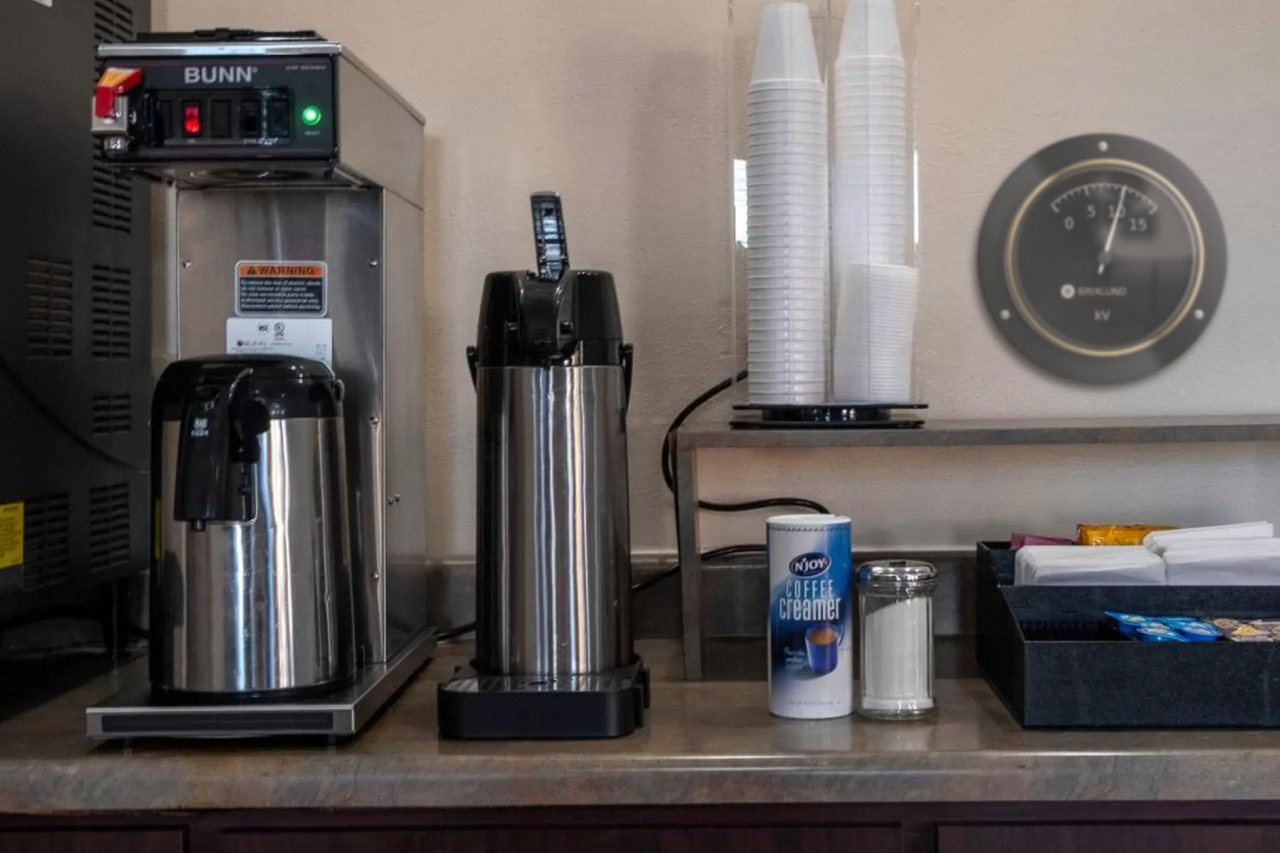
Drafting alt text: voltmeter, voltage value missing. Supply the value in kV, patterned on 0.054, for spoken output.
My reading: 10
